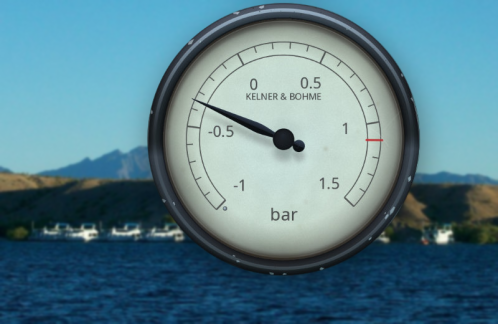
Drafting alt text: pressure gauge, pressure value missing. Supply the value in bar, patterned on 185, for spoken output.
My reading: -0.35
